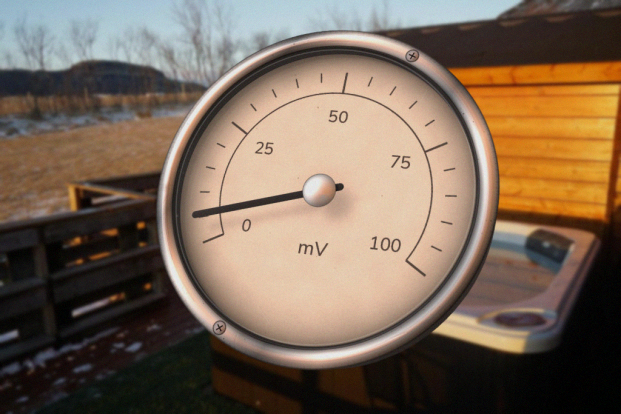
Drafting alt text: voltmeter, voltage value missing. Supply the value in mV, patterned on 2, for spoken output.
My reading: 5
